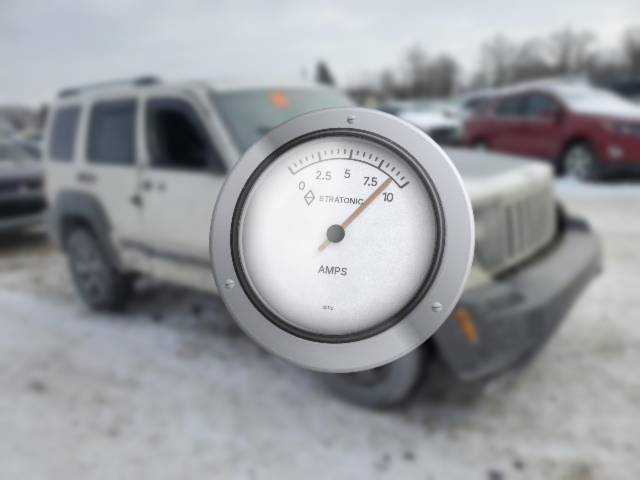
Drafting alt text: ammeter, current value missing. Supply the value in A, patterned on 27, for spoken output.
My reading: 9
